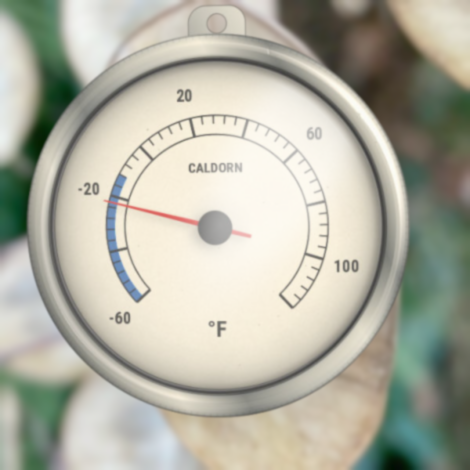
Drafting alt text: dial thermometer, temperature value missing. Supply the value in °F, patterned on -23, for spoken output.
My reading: -22
